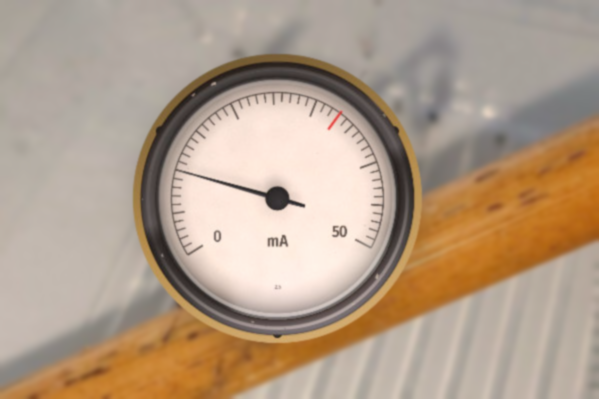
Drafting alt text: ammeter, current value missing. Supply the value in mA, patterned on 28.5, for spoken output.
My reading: 10
